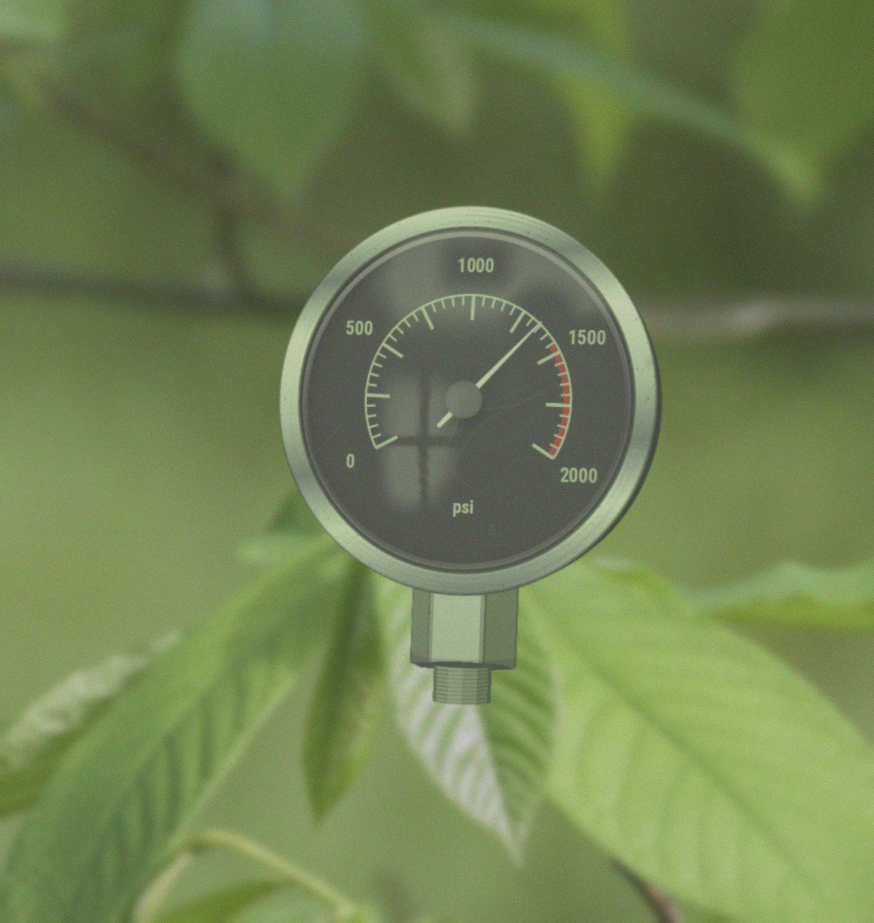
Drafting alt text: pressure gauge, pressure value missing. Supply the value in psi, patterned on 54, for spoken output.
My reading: 1350
